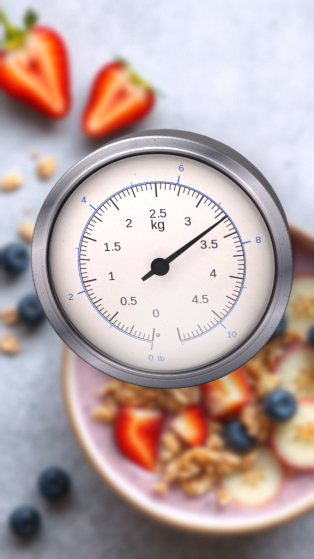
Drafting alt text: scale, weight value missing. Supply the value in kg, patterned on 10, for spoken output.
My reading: 3.3
